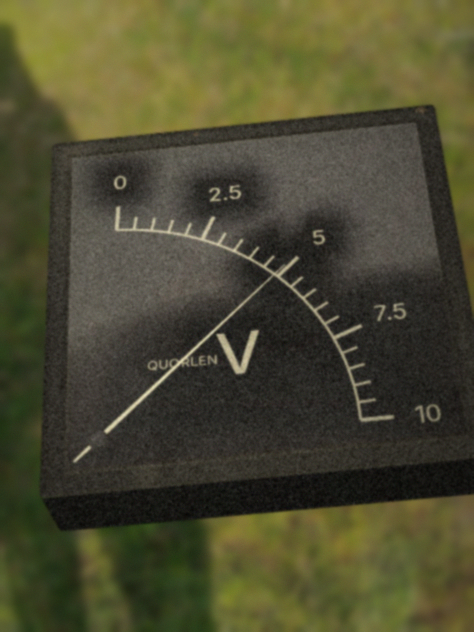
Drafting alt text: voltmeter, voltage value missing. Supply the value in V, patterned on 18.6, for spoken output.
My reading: 5
